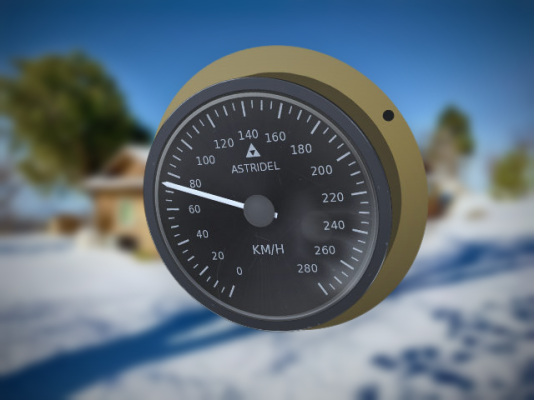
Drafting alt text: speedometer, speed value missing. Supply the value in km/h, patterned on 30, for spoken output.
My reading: 75
